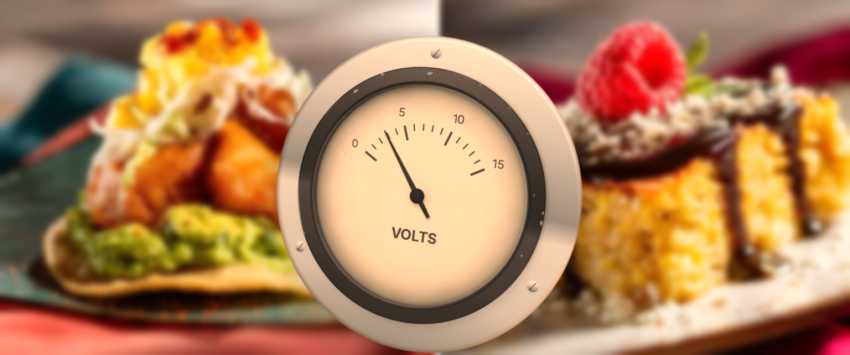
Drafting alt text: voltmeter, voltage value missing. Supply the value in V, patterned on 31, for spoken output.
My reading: 3
